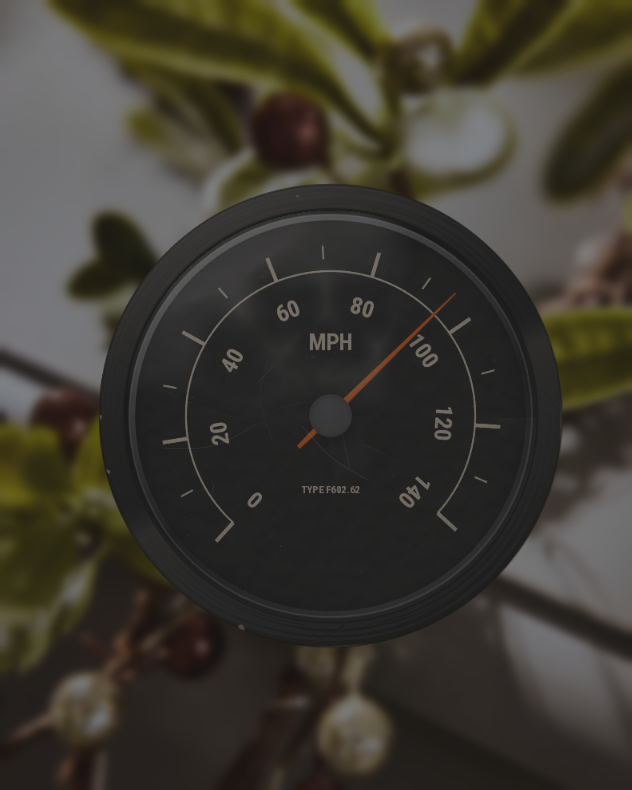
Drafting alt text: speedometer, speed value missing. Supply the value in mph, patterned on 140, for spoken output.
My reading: 95
